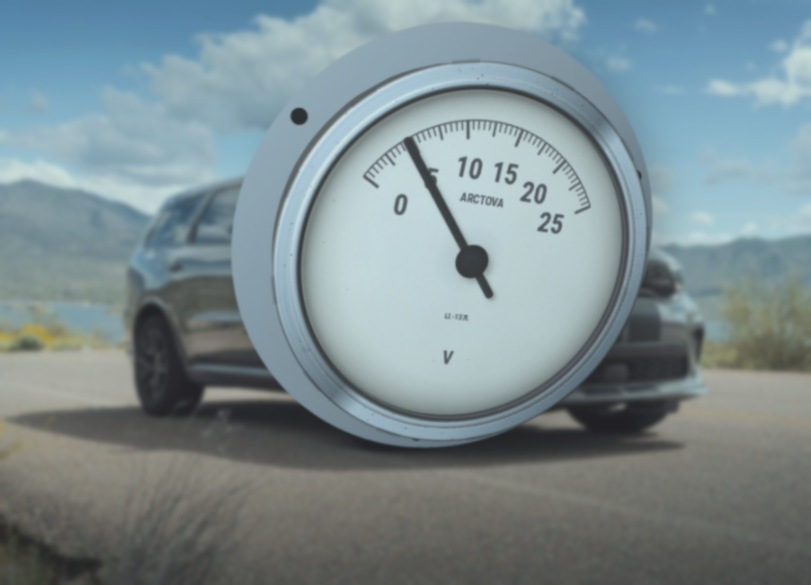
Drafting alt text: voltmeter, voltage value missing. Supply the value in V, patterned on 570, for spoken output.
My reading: 4.5
